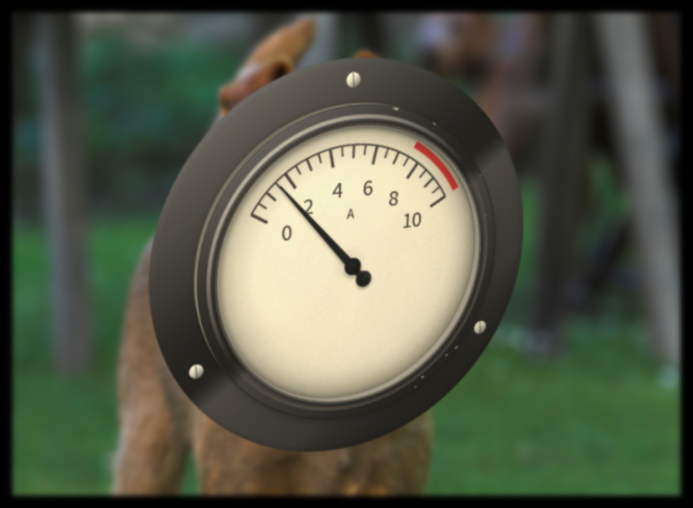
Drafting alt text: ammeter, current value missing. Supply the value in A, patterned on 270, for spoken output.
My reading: 1.5
